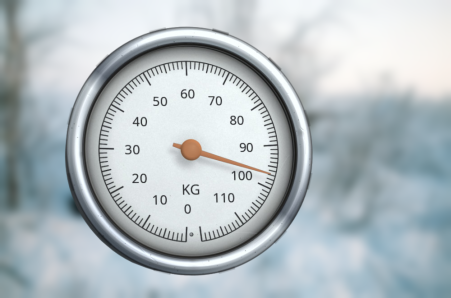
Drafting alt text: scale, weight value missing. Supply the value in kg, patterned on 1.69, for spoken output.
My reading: 97
